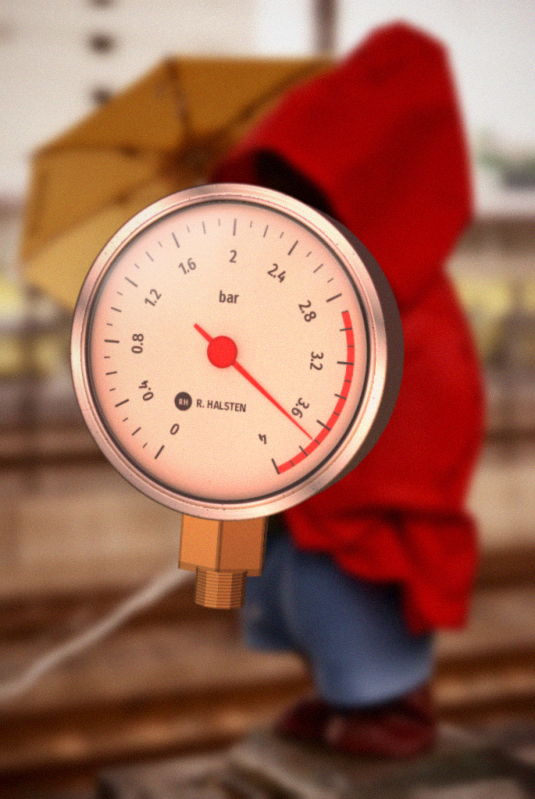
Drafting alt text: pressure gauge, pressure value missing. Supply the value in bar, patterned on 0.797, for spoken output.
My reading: 3.7
